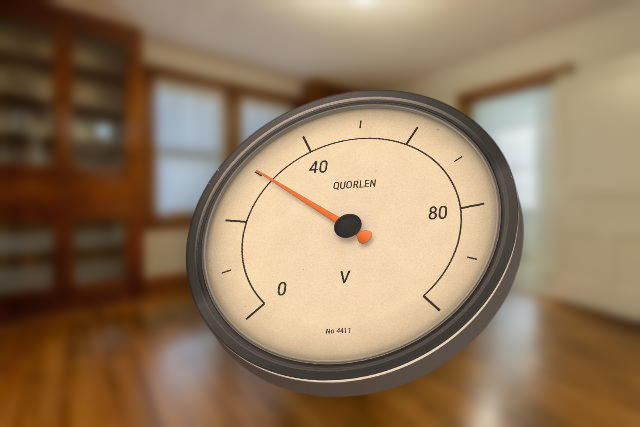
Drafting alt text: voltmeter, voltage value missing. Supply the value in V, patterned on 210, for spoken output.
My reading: 30
